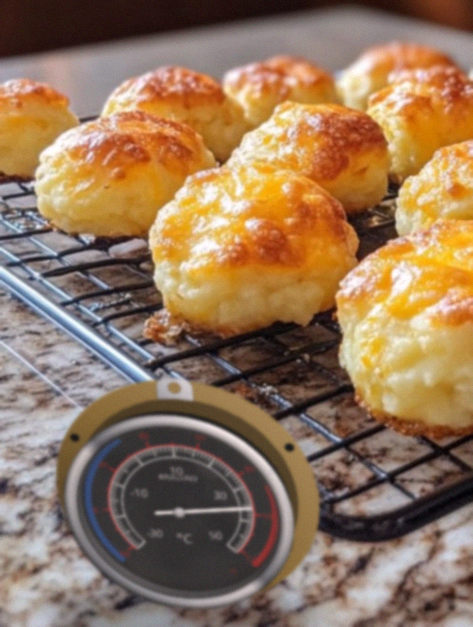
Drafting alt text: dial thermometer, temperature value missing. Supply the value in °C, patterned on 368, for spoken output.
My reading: 35
